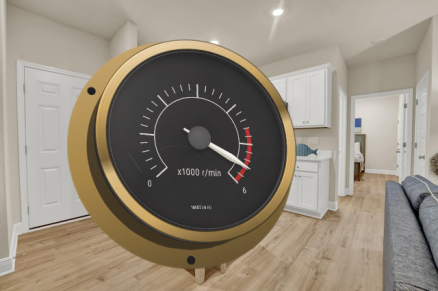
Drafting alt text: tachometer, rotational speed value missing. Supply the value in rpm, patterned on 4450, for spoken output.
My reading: 5600
